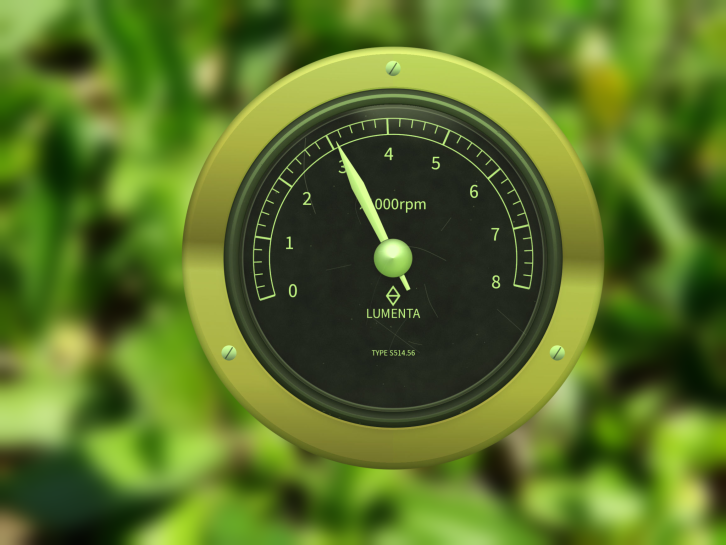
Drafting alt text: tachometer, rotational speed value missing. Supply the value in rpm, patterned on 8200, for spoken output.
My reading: 3100
